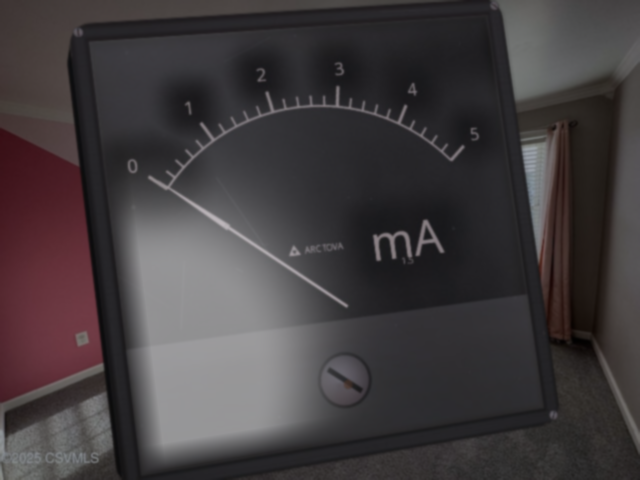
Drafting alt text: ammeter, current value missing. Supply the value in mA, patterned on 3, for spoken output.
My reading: 0
